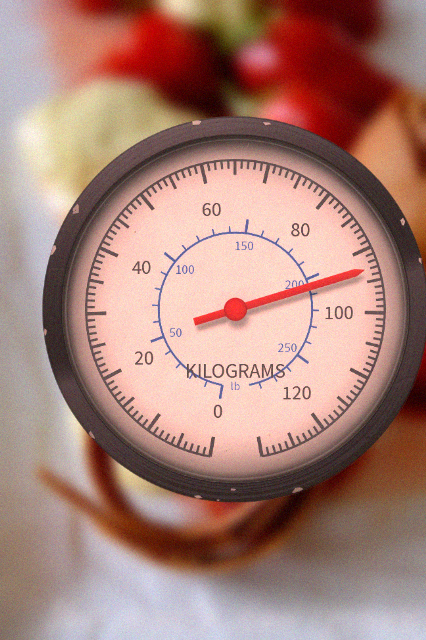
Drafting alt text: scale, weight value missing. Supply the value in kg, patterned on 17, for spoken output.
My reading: 93
